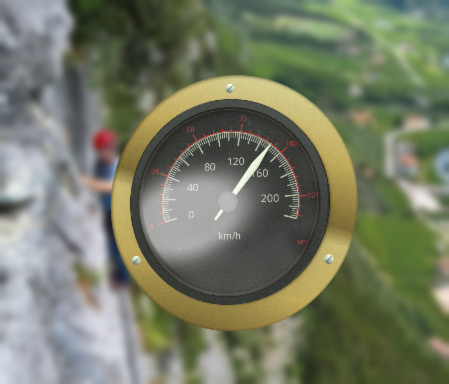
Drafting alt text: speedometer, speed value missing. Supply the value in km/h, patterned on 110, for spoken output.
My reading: 150
